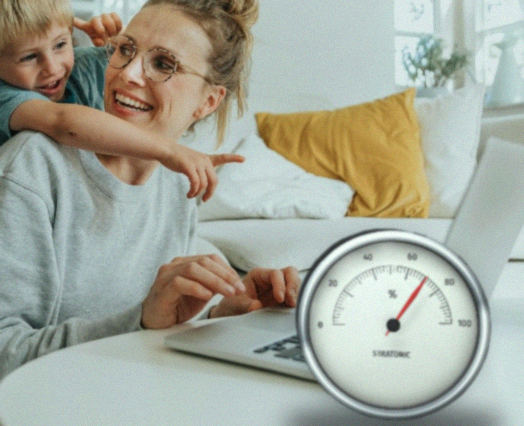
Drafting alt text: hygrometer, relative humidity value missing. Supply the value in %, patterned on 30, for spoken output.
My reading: 70
